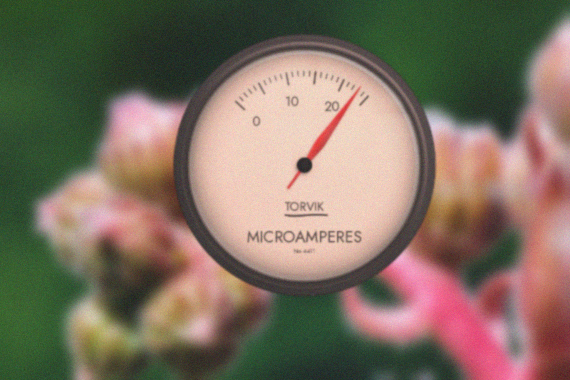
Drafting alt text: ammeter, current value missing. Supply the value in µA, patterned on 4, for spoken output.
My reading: 23
